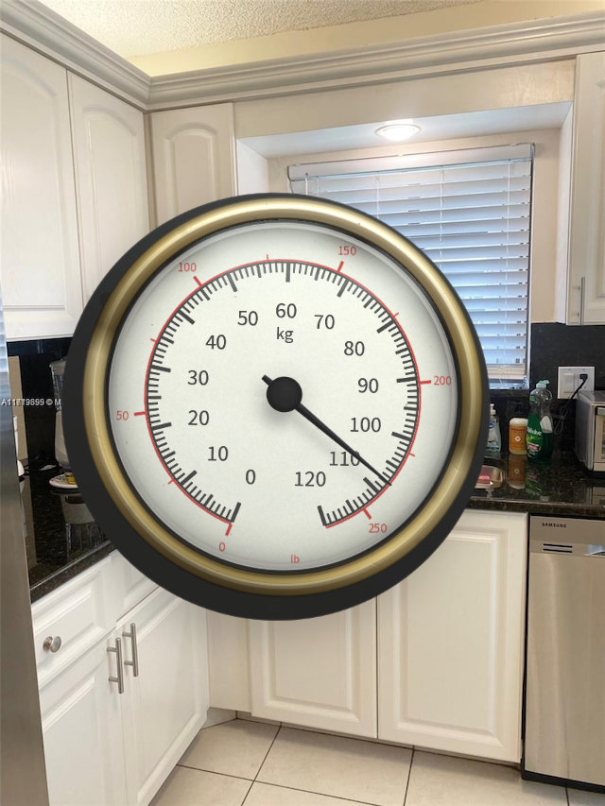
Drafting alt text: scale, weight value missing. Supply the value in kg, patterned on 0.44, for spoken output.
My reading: 108
